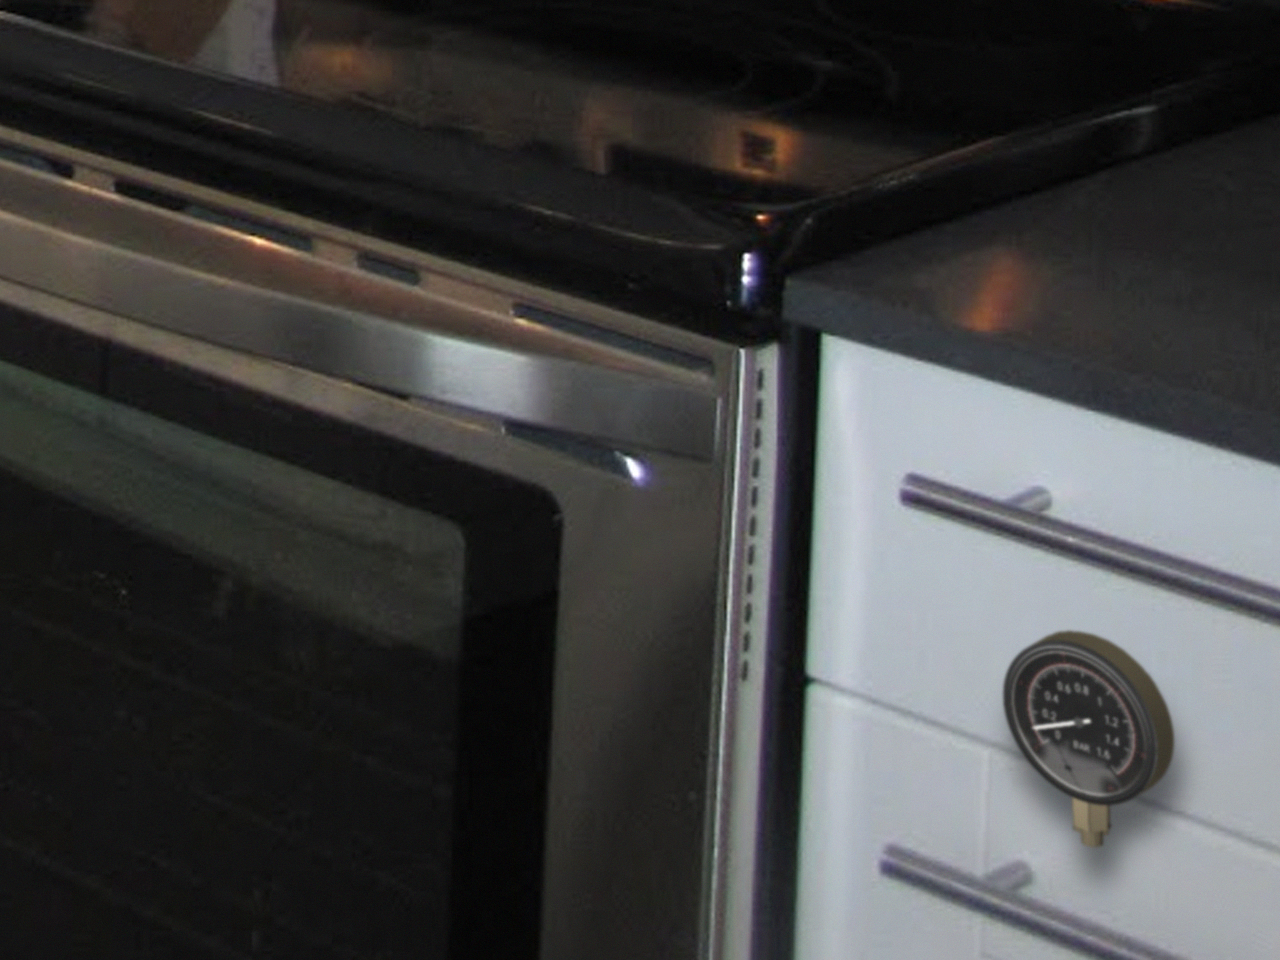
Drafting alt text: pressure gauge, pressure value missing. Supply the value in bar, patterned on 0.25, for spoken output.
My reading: 0.1
